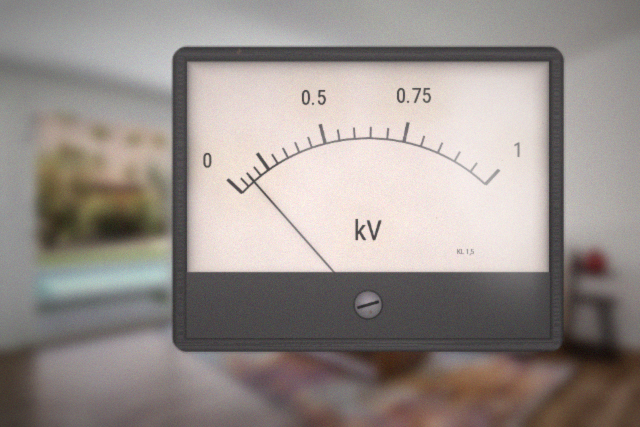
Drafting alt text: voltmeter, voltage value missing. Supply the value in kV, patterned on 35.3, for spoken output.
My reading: 0.15
